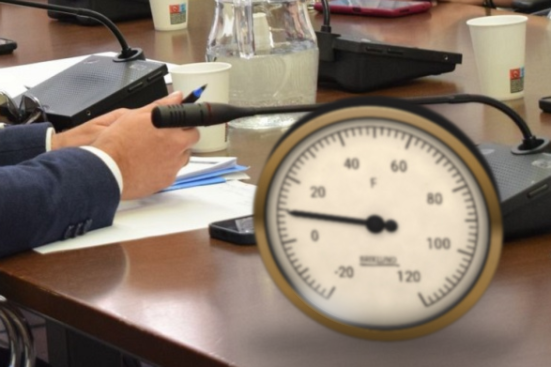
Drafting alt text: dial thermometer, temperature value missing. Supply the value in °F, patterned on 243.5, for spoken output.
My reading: 10
